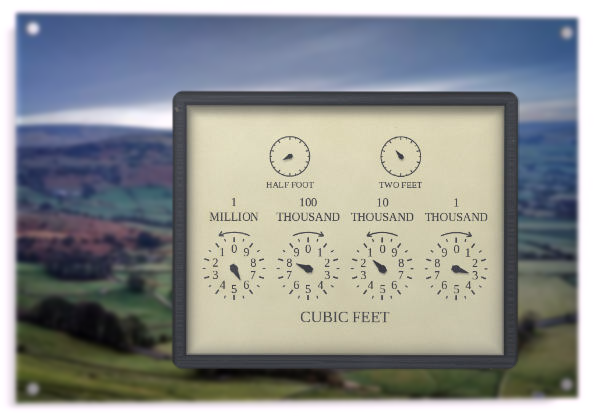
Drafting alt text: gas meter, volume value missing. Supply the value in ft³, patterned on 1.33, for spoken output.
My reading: 581300
